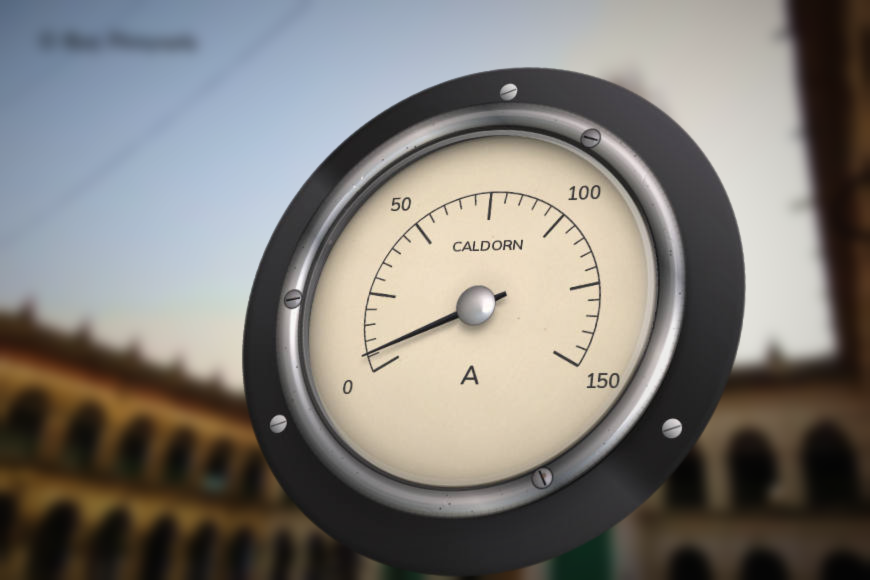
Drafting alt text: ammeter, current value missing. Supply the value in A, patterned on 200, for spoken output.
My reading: 5
